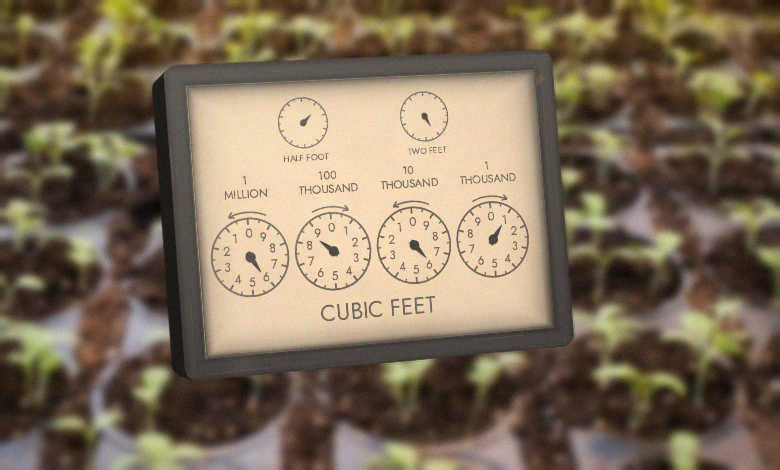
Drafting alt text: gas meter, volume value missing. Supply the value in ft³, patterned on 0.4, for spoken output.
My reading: 586100
